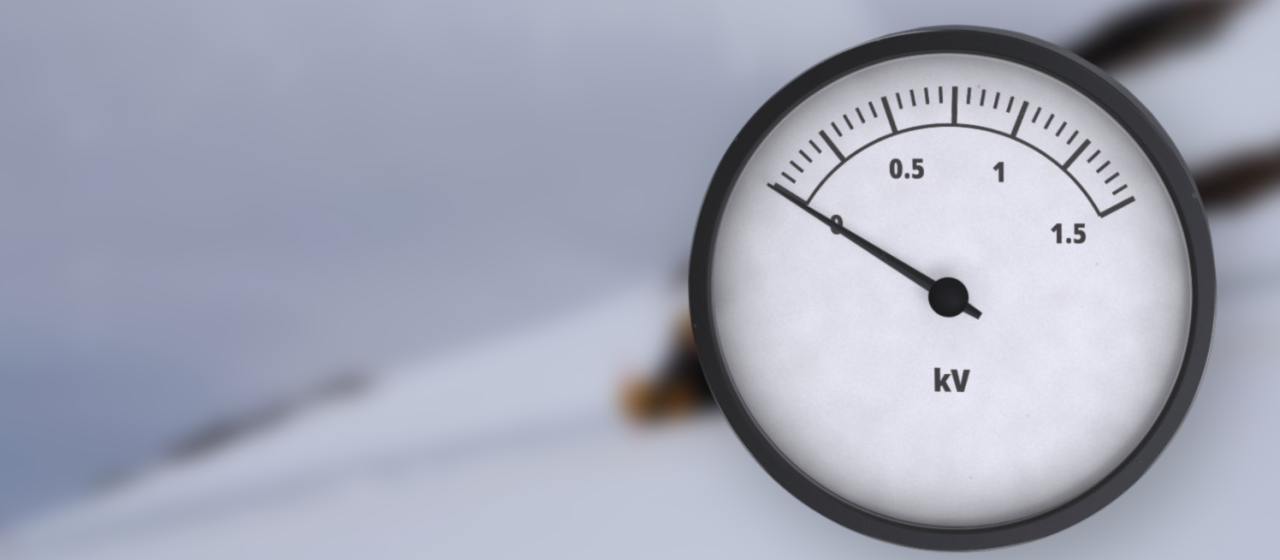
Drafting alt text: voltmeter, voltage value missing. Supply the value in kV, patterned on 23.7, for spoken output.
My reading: 0
